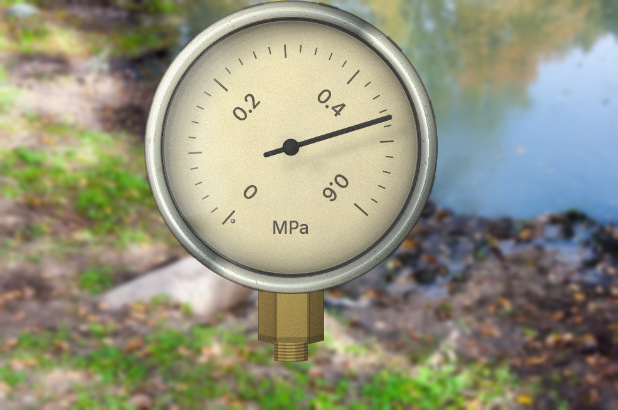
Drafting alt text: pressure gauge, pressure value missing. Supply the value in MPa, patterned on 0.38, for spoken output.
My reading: 0.47
